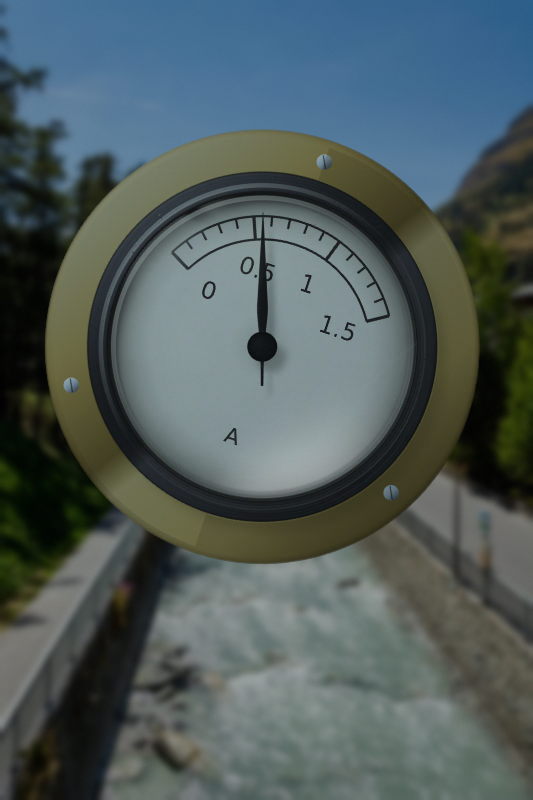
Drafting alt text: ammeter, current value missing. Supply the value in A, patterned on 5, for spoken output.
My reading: 0.55
